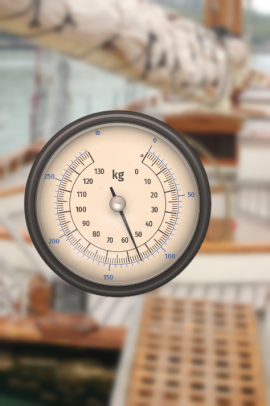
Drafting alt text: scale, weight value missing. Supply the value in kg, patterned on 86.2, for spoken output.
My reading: 55
